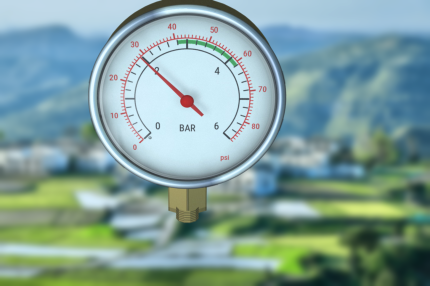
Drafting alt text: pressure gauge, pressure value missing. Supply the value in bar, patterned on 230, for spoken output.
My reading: 2
